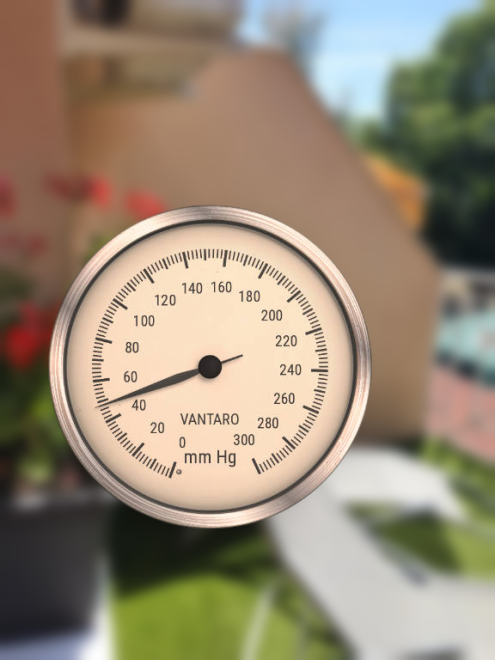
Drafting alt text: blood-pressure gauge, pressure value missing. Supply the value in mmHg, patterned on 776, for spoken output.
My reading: 48
